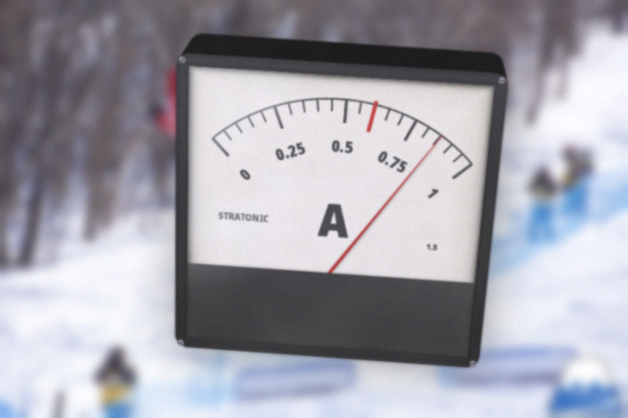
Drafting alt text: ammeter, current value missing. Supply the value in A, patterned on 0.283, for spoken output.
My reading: 0.85
